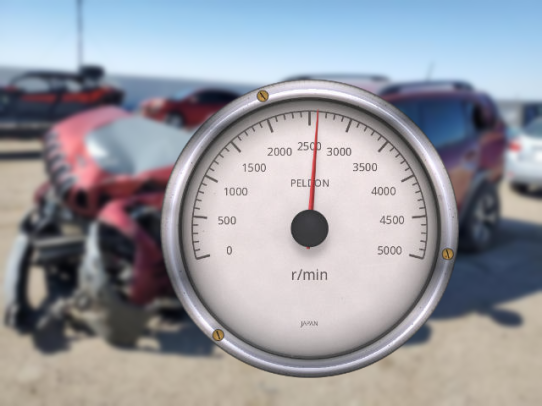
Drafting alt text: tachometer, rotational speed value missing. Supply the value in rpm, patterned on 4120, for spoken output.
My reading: 2600
